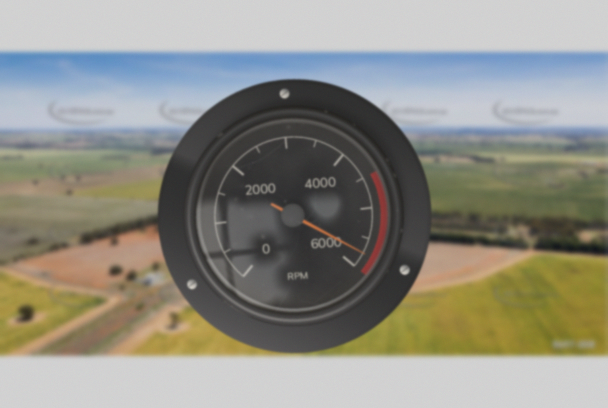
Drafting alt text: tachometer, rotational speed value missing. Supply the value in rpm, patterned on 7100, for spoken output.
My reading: 5750
